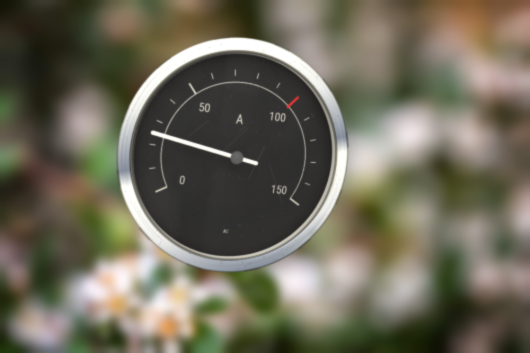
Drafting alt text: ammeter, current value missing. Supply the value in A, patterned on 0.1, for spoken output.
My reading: 25
